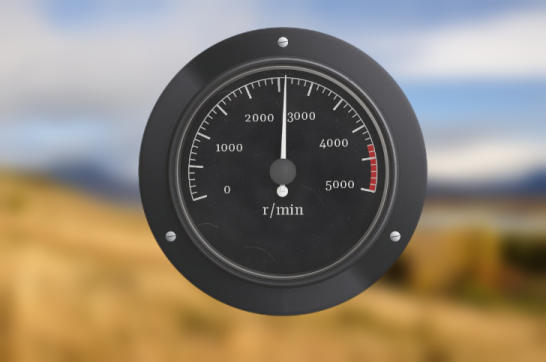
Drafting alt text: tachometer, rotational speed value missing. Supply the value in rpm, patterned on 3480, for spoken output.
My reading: 2600
